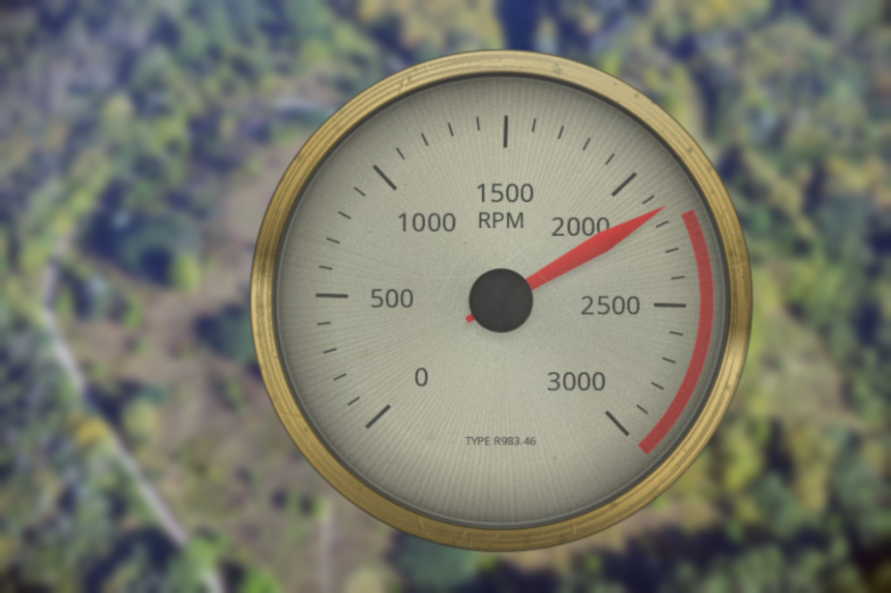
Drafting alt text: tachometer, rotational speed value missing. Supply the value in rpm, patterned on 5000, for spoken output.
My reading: 2150
